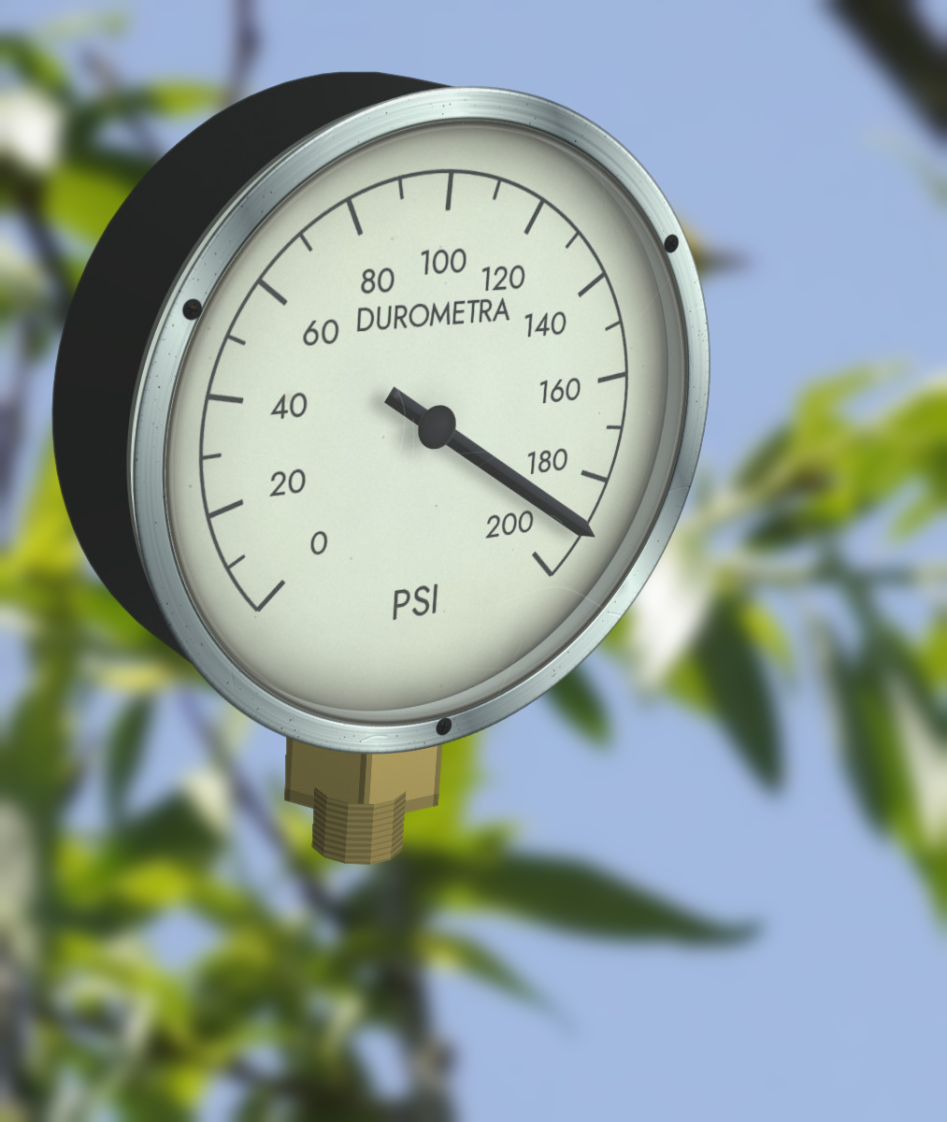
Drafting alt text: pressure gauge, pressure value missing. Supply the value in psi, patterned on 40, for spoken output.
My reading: 190
